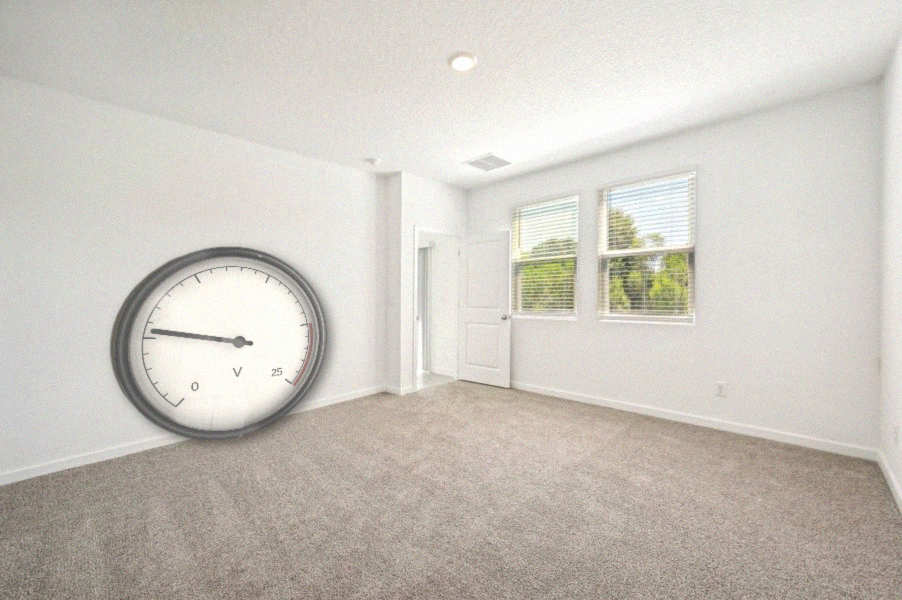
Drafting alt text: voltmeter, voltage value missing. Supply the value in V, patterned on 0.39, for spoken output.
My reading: 5.5
